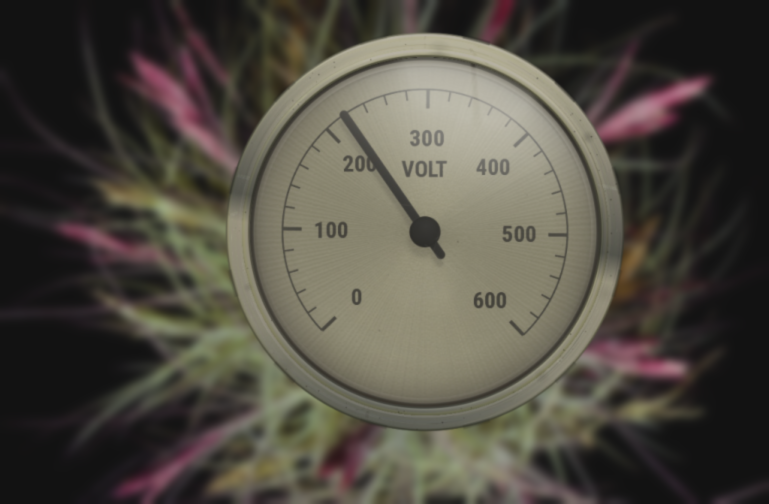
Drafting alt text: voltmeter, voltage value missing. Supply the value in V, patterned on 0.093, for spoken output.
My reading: 220
